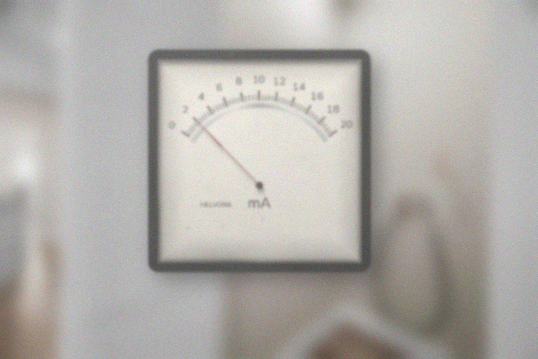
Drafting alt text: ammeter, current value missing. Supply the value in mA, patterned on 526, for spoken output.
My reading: 2
